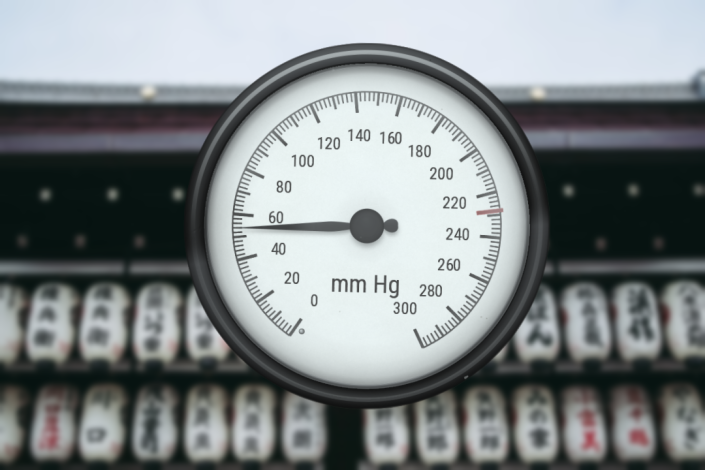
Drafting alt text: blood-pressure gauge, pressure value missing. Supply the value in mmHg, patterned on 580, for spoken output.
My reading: 54
